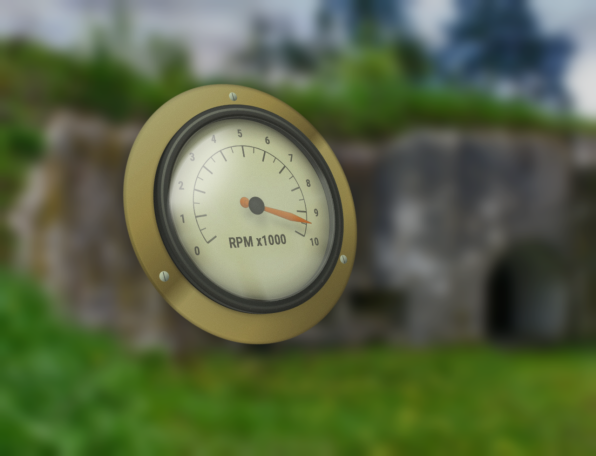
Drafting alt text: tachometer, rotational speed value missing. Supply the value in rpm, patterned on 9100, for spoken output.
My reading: 9500
